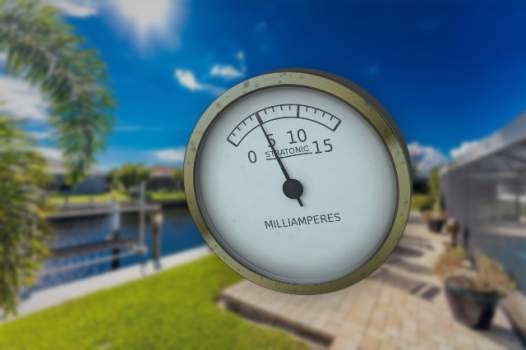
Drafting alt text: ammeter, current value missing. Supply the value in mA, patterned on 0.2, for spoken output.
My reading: 5
